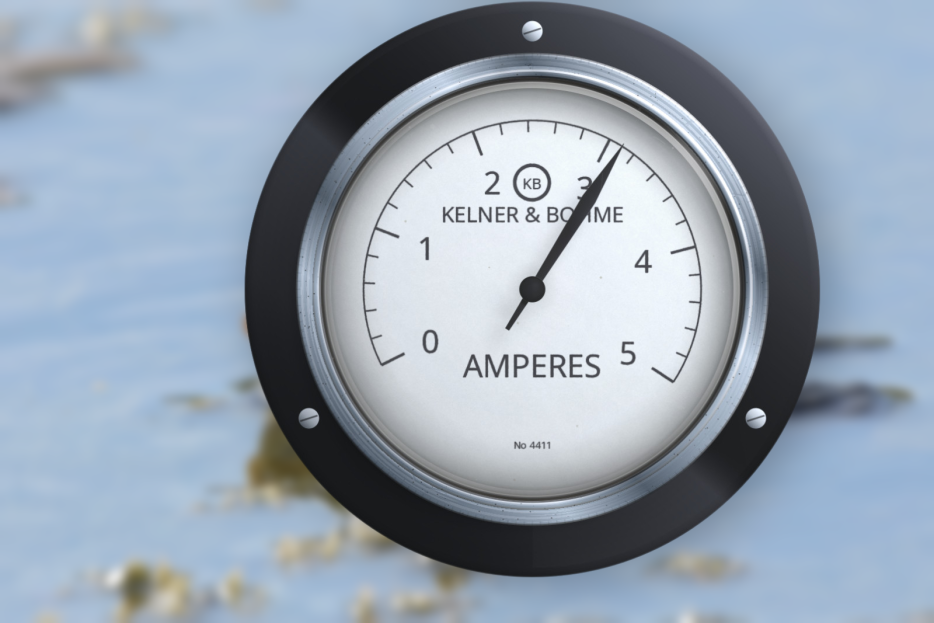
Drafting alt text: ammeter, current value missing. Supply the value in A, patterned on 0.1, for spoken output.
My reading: 3.1
